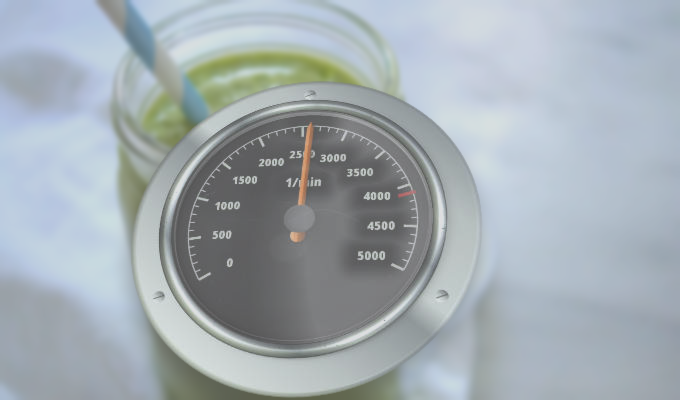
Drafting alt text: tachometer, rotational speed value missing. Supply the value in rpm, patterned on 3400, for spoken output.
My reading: 2600
